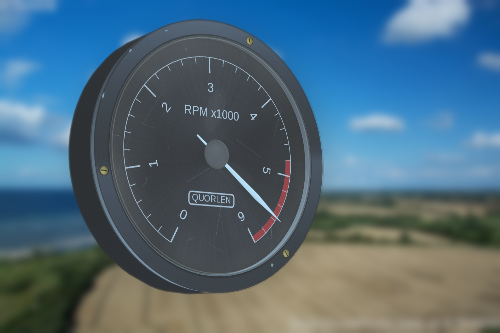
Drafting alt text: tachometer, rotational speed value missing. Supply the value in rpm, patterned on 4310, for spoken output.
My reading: 5600
